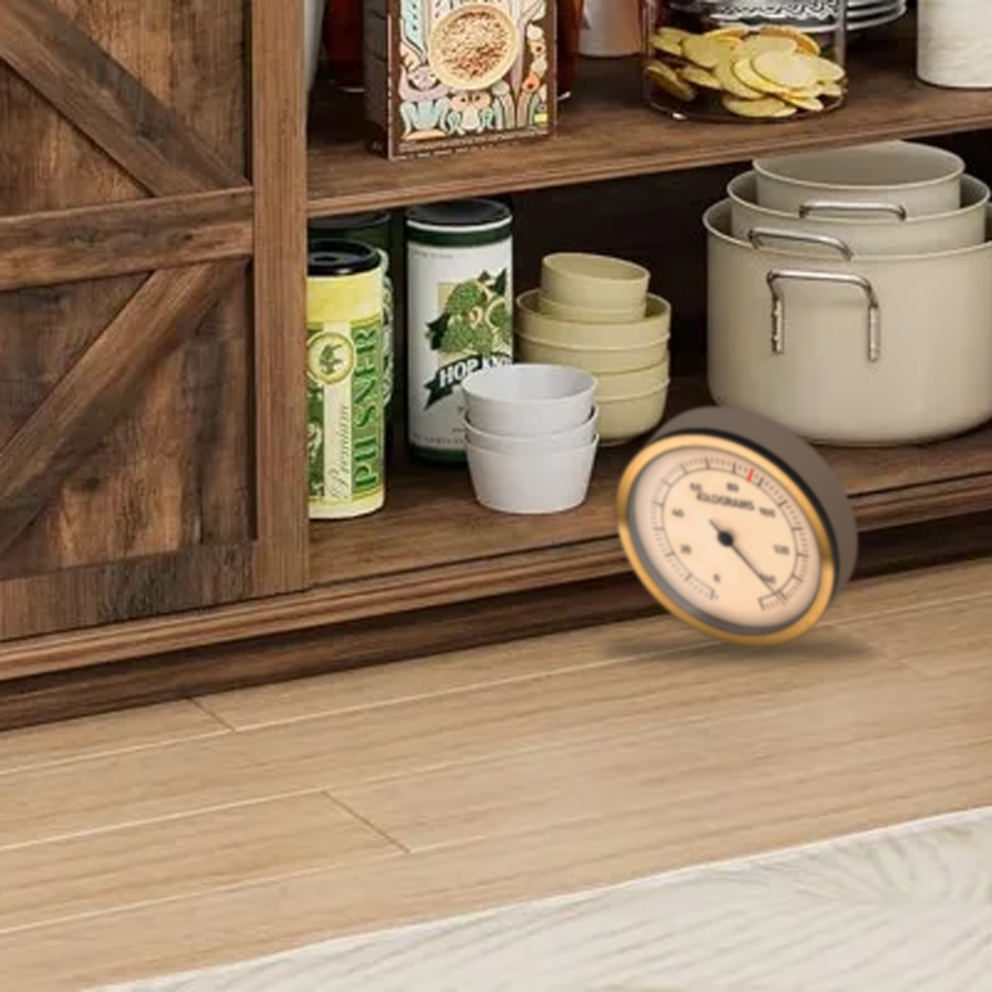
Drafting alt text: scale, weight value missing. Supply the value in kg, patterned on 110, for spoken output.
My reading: 140
